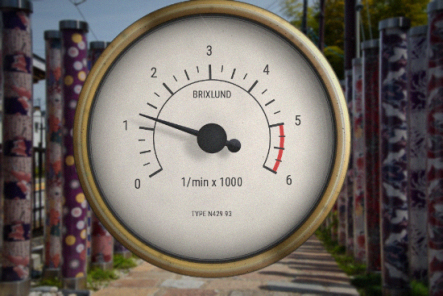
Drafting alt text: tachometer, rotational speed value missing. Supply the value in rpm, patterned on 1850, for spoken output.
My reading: 1250
